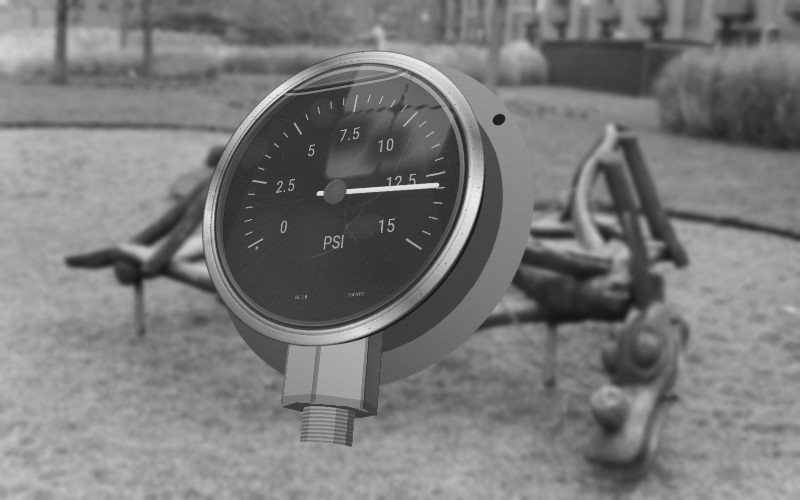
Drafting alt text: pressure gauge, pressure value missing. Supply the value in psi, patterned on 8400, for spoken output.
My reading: 13
